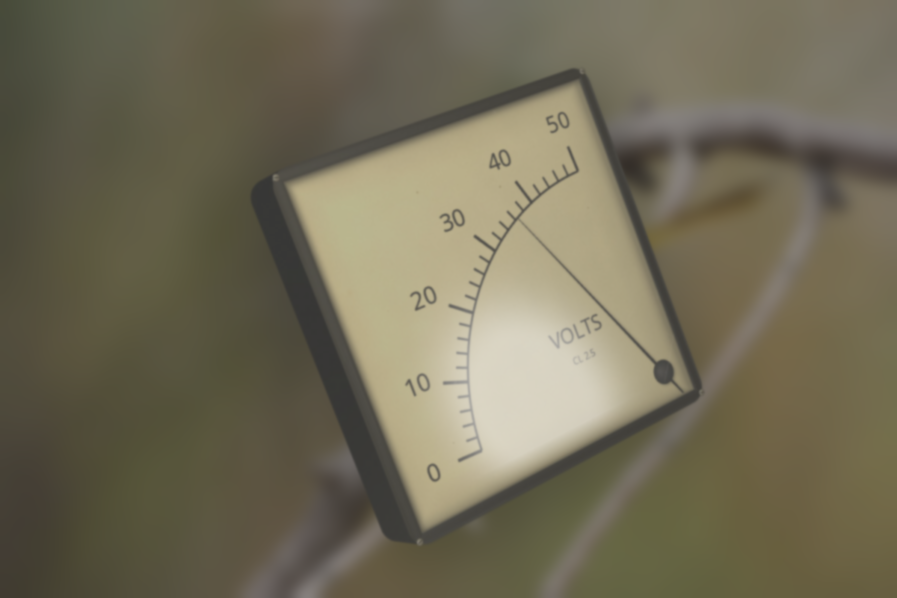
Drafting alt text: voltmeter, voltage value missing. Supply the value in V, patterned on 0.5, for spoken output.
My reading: 36
